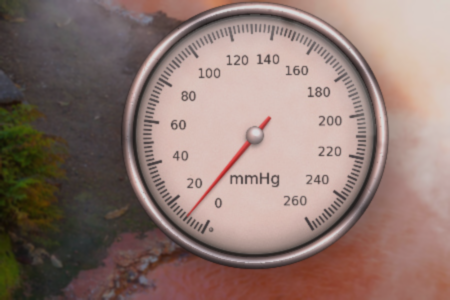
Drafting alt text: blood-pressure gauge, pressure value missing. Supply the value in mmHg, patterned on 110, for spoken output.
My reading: 10
